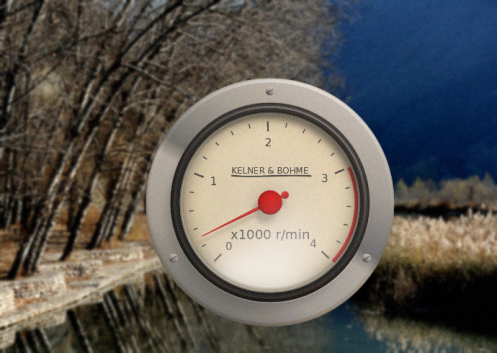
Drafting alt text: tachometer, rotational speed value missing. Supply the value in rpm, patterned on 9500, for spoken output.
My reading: 300
